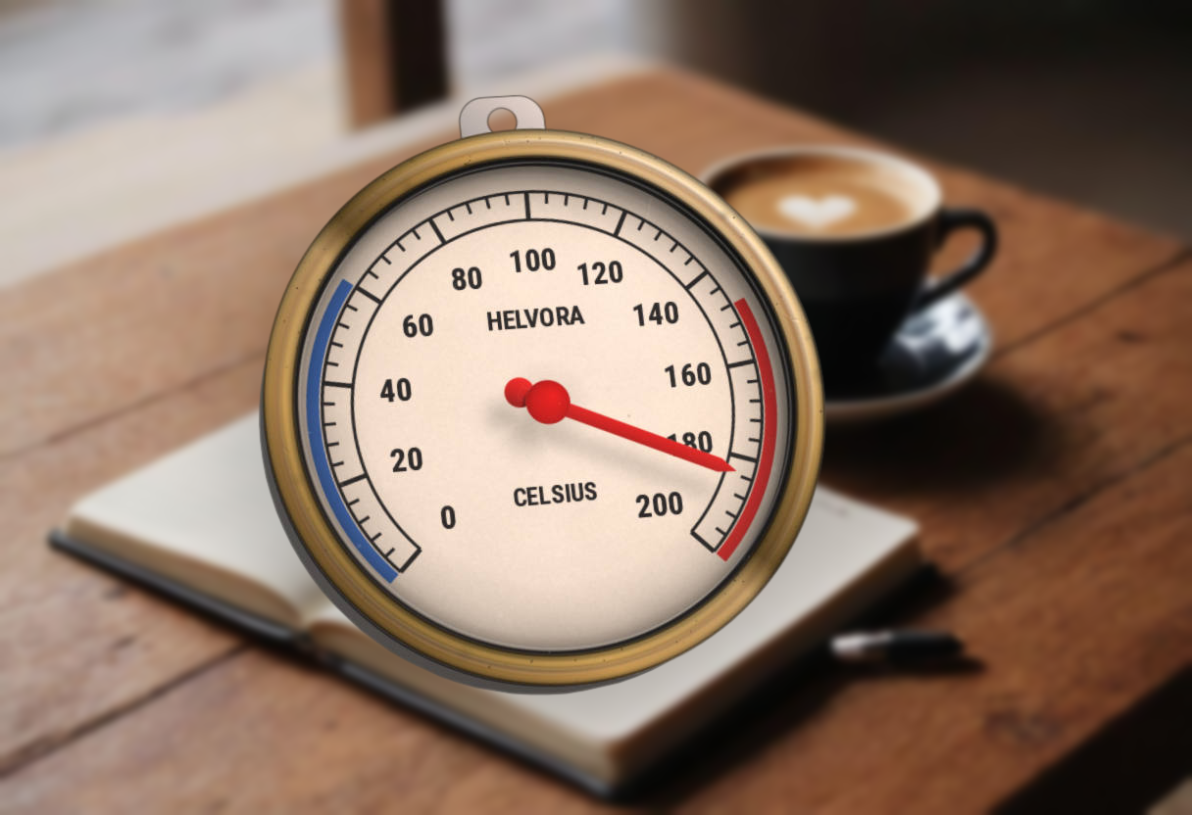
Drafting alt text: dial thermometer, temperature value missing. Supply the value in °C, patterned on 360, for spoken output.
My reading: 184
